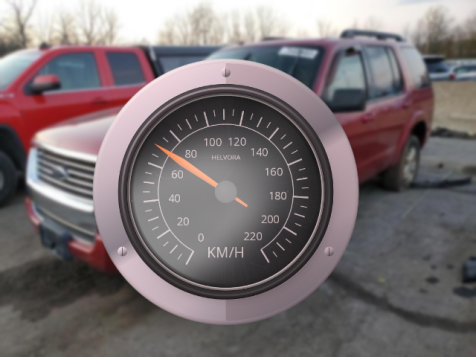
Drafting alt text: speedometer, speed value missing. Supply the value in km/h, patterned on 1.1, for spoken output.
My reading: 70
